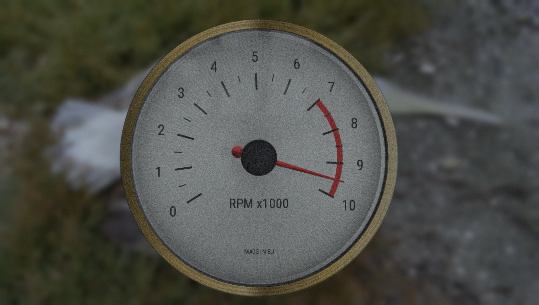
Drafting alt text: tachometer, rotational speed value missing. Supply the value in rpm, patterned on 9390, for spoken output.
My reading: 9500
